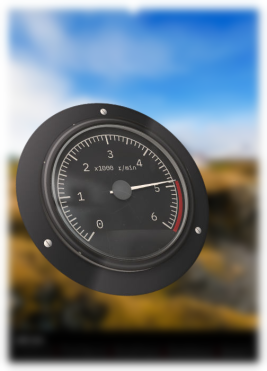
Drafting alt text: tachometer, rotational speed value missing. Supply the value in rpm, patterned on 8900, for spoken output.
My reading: 4900
